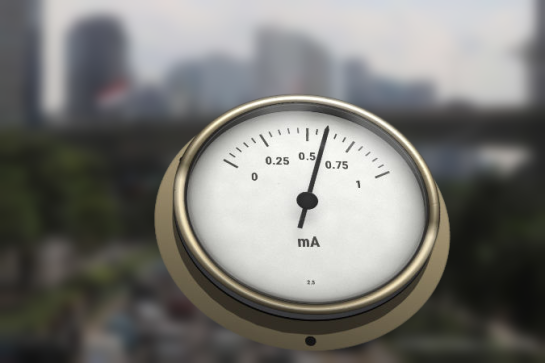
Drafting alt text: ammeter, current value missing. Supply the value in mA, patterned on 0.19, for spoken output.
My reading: 0.6
